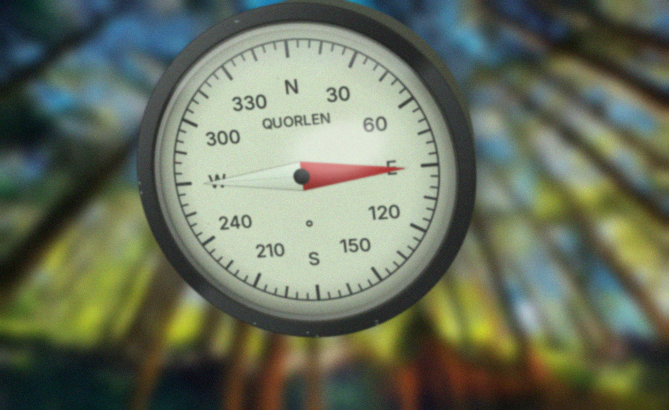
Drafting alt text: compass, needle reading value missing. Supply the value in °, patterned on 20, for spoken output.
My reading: 90
